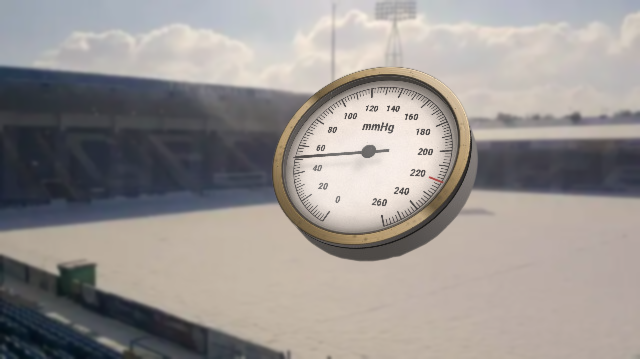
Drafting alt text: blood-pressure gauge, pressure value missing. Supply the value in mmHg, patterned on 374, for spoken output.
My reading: 50
